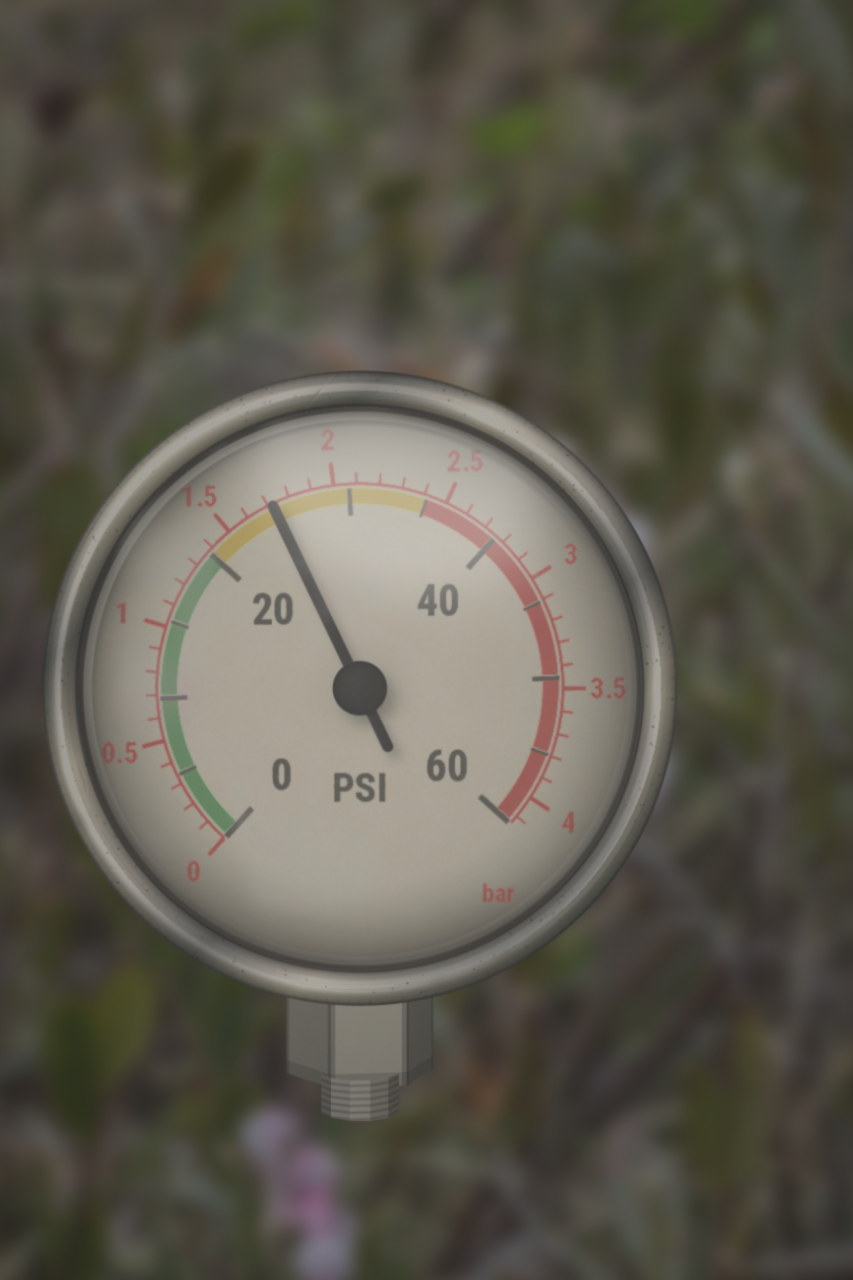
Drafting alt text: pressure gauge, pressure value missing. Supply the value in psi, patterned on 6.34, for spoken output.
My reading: 25
